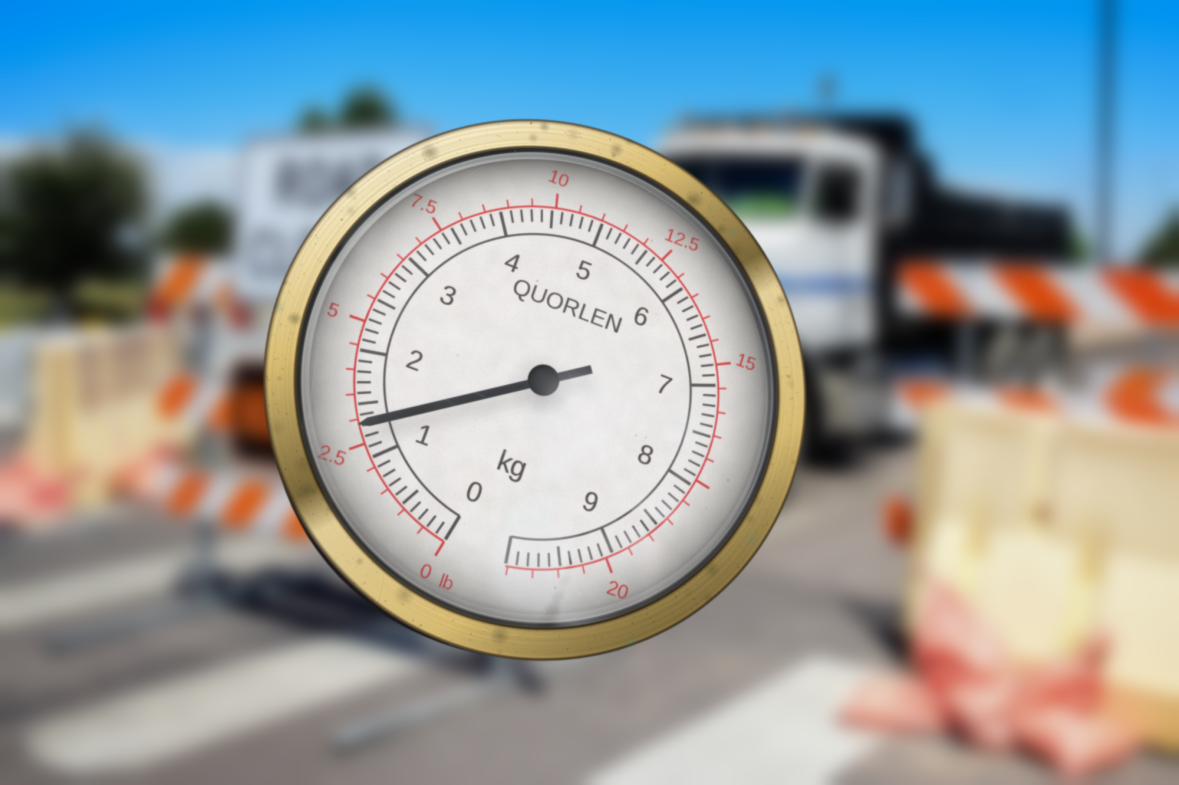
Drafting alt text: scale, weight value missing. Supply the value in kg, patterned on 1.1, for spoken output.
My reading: 1.3
